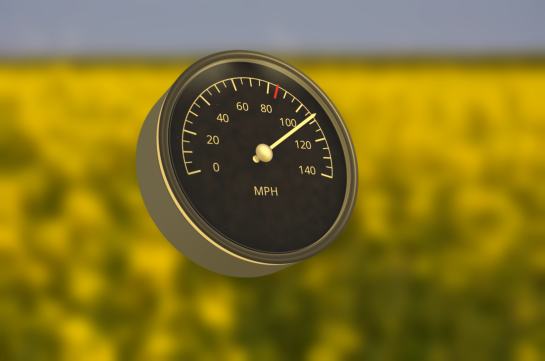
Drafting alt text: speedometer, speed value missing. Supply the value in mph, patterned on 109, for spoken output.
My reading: 107.5
